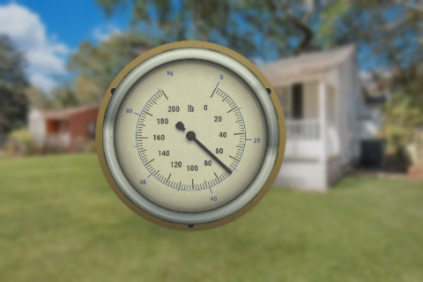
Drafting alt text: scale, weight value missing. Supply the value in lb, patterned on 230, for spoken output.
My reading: 70
